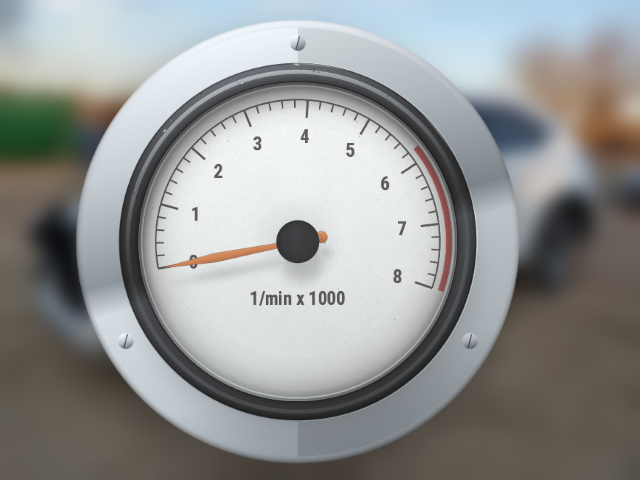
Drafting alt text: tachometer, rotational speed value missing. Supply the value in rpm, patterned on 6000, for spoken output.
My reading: 0
